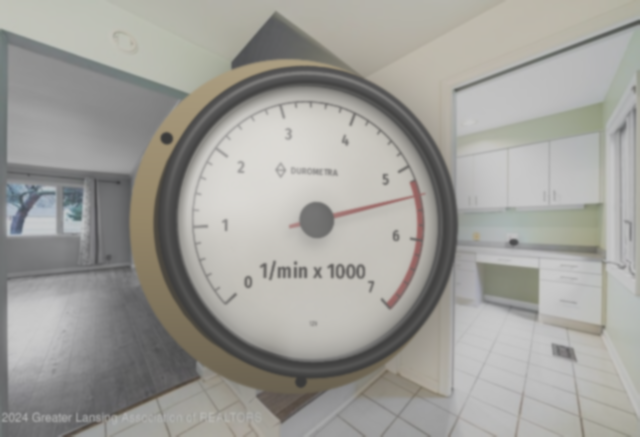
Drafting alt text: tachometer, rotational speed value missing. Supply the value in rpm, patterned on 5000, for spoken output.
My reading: 5400
